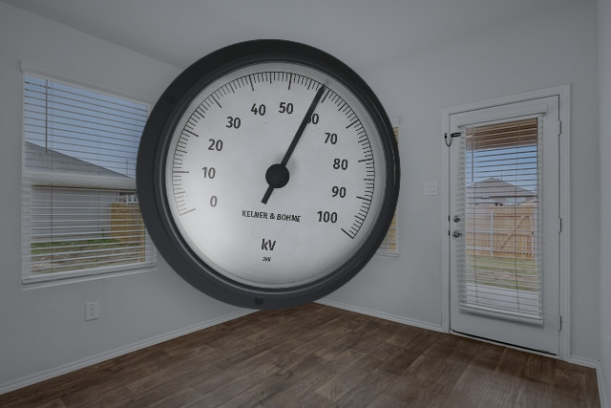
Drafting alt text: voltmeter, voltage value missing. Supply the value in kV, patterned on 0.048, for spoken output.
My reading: 58
